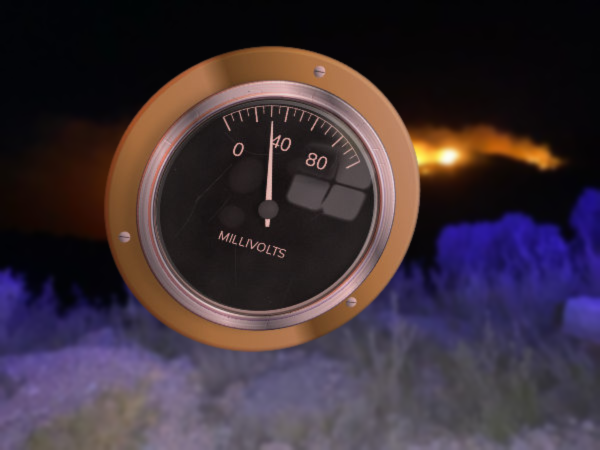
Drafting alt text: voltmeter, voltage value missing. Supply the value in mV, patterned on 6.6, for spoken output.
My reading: 30
